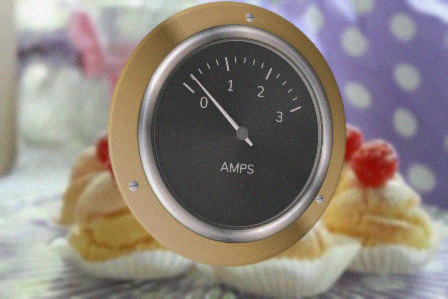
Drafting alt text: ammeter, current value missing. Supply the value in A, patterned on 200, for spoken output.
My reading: 0.2
